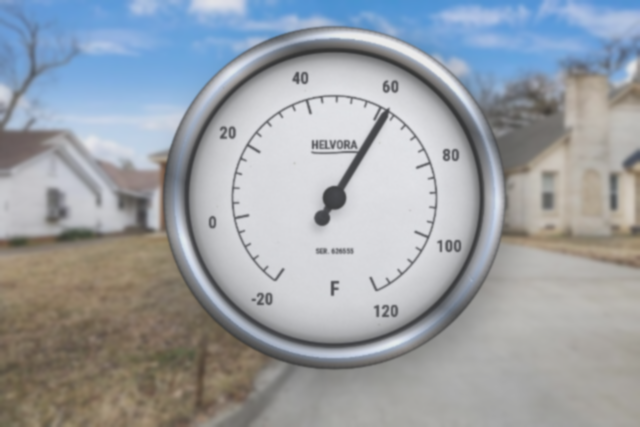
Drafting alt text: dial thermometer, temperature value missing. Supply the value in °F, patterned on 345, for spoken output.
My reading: 62
